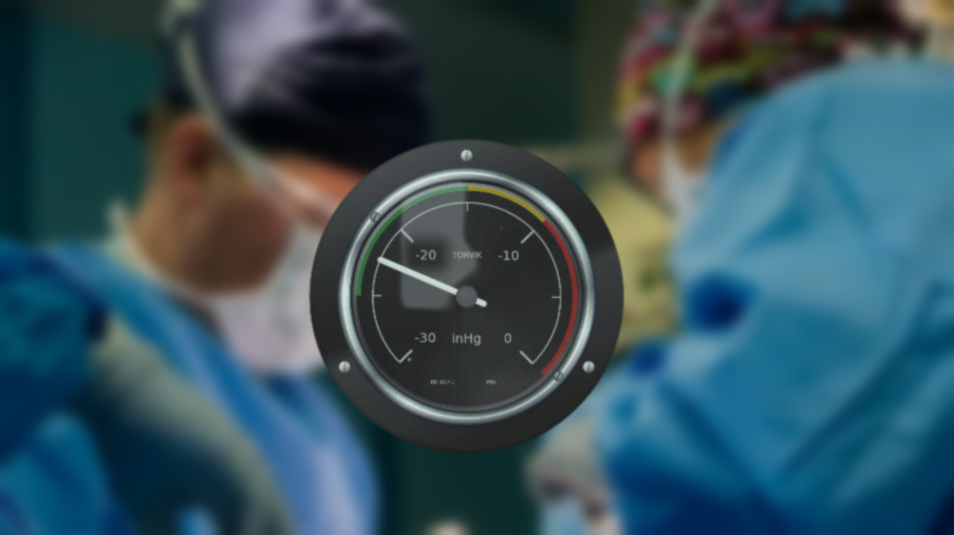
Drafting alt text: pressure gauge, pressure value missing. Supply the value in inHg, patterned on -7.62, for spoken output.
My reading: -22.5
